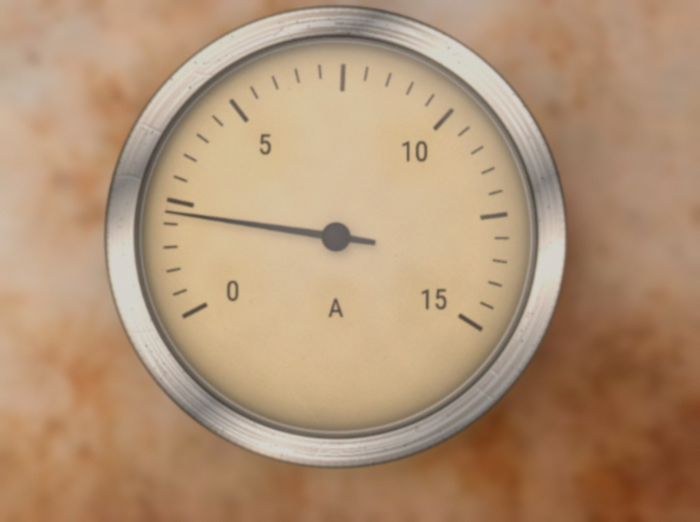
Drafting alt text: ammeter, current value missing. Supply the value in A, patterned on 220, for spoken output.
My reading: 2.25
